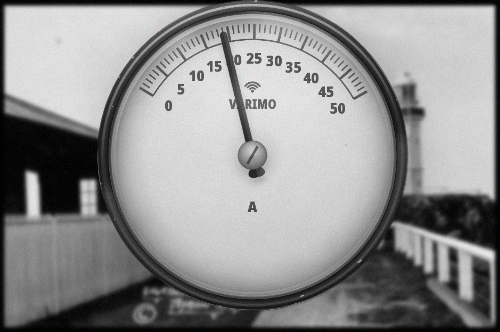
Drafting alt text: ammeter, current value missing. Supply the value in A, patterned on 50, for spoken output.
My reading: 19
